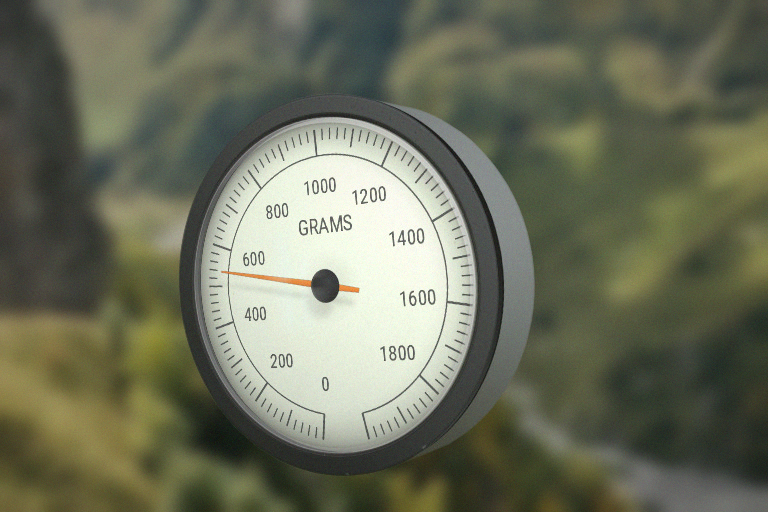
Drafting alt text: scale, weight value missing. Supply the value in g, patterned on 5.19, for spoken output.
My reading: 540
